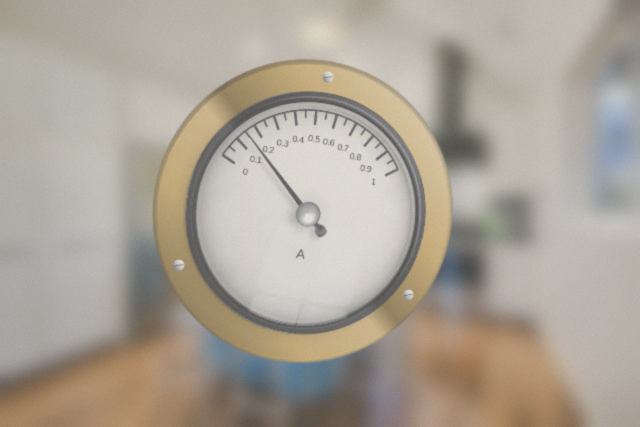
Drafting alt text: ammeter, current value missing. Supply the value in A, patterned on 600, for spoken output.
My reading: 0.15
